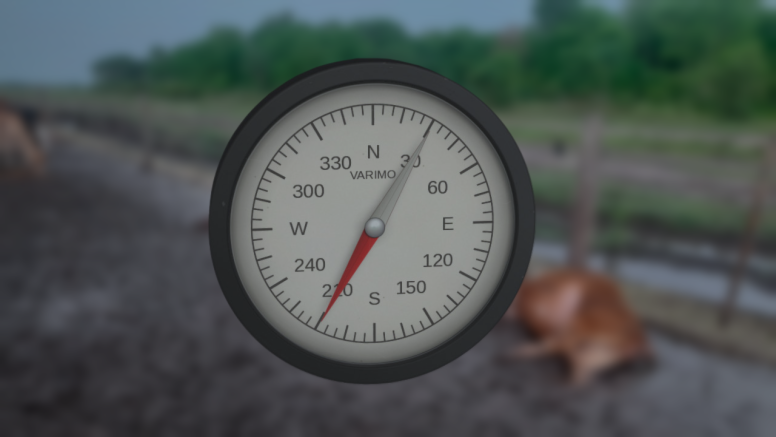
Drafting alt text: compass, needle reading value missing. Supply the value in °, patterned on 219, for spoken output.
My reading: 210
